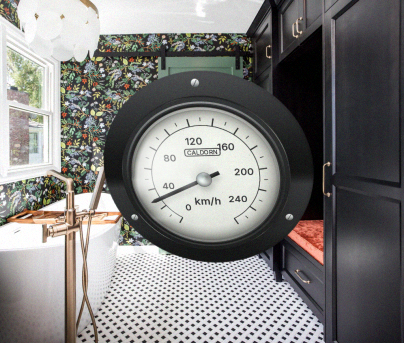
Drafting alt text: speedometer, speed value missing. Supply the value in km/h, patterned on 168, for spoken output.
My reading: 30
